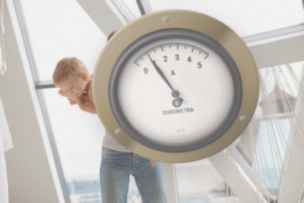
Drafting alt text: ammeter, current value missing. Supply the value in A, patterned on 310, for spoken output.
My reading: 1
